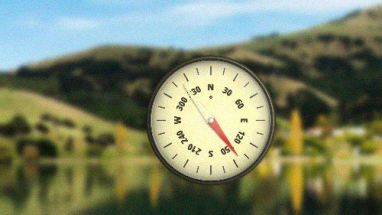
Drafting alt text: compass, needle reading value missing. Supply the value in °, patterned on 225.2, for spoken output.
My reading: 142.5
